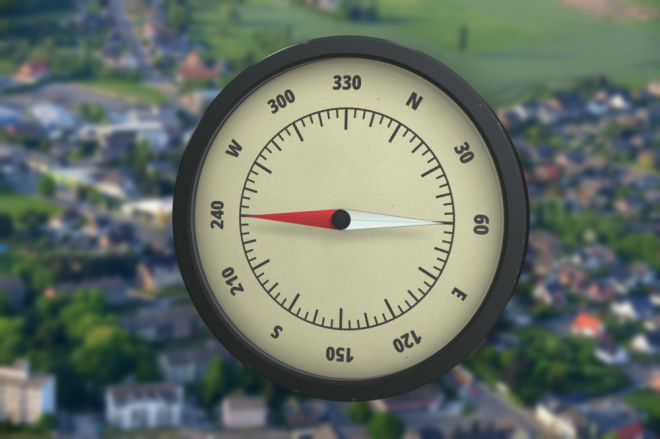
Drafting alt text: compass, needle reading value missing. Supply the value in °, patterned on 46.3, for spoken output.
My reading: 240
